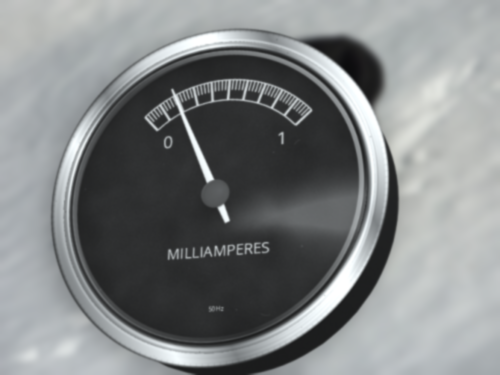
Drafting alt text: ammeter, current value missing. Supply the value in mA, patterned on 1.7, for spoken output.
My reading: 0.2
